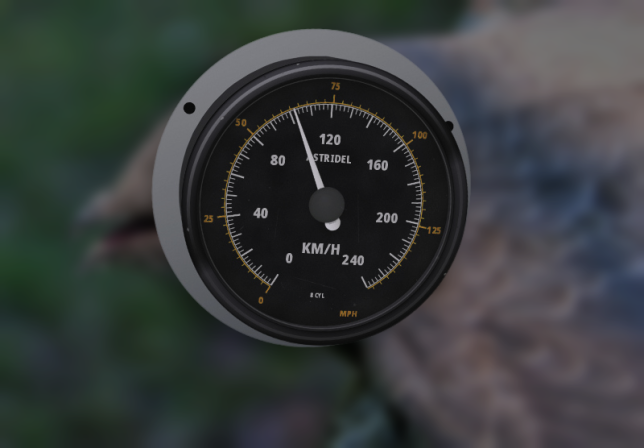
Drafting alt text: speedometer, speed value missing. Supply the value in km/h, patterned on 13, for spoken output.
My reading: 102
